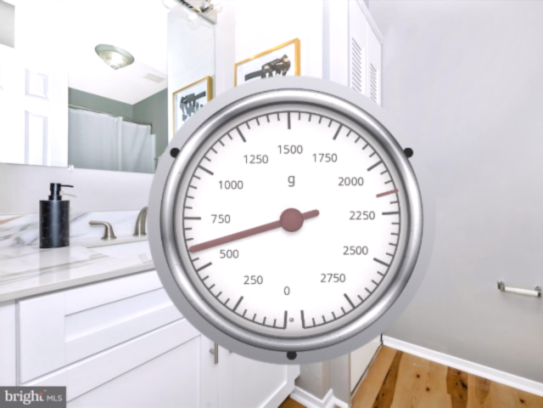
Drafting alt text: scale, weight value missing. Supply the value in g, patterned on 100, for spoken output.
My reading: 600
